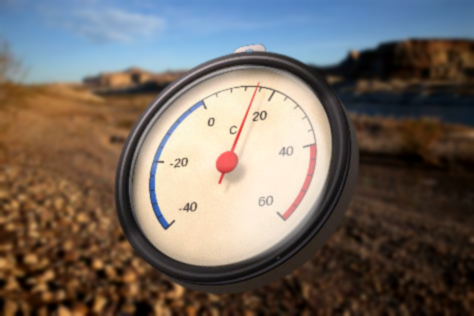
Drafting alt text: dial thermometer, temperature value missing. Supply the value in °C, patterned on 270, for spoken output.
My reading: 16
